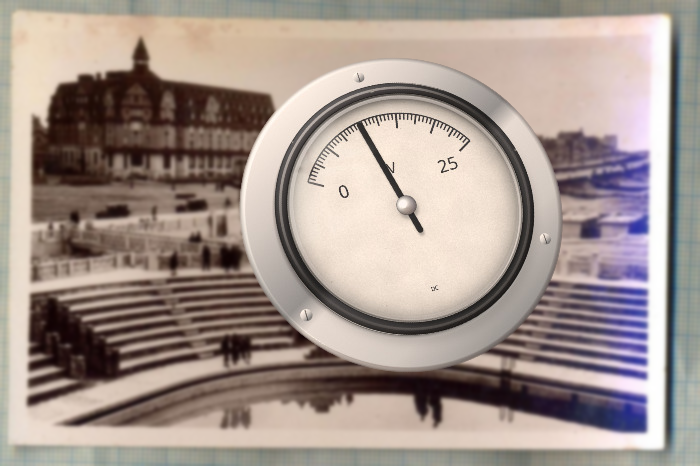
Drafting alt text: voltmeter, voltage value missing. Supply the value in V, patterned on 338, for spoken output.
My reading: 10
